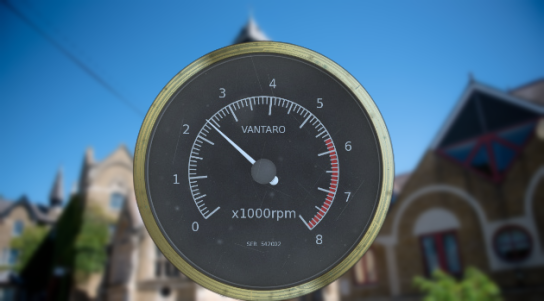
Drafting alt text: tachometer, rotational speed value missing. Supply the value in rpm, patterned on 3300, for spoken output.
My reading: 2400
